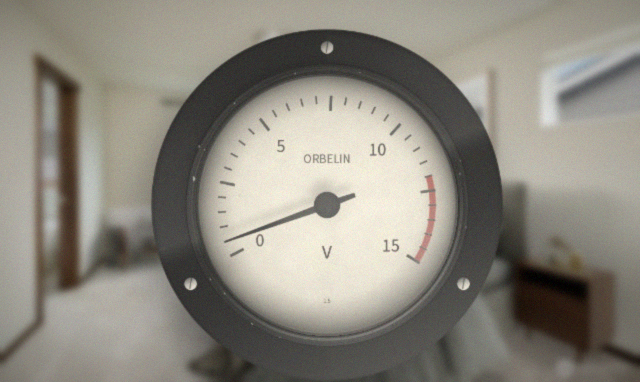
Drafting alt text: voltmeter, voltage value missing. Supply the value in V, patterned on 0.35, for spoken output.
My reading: 0.5
